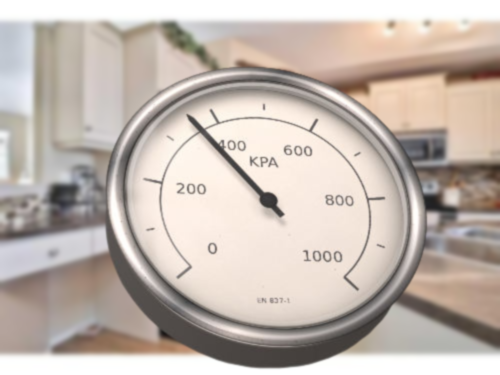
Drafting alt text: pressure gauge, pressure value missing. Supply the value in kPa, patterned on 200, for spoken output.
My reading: 350
